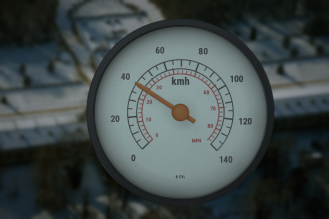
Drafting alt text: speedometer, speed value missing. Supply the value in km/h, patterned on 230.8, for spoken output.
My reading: 40
